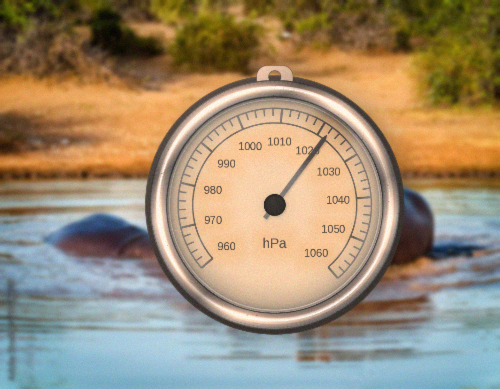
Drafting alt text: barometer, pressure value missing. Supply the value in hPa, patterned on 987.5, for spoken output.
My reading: 1022
